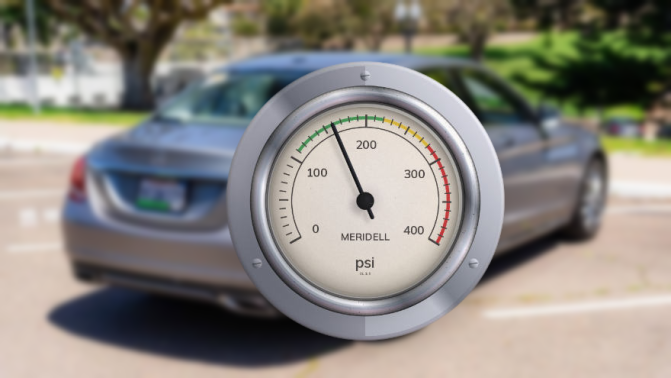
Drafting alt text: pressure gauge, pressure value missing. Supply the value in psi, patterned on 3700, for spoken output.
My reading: 160
